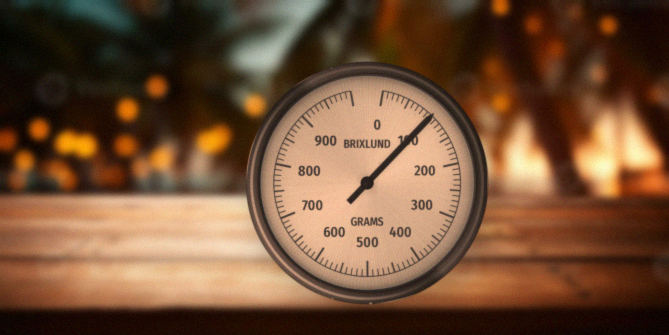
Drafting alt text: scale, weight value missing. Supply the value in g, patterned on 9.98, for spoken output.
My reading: 100
